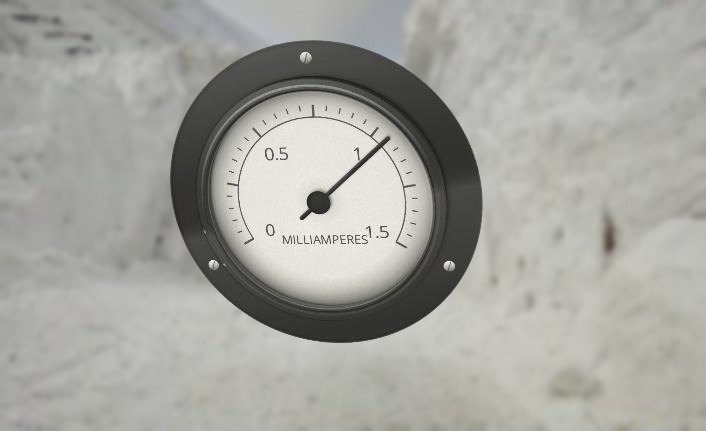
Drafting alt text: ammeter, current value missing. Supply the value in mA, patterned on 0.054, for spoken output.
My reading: 1.05
